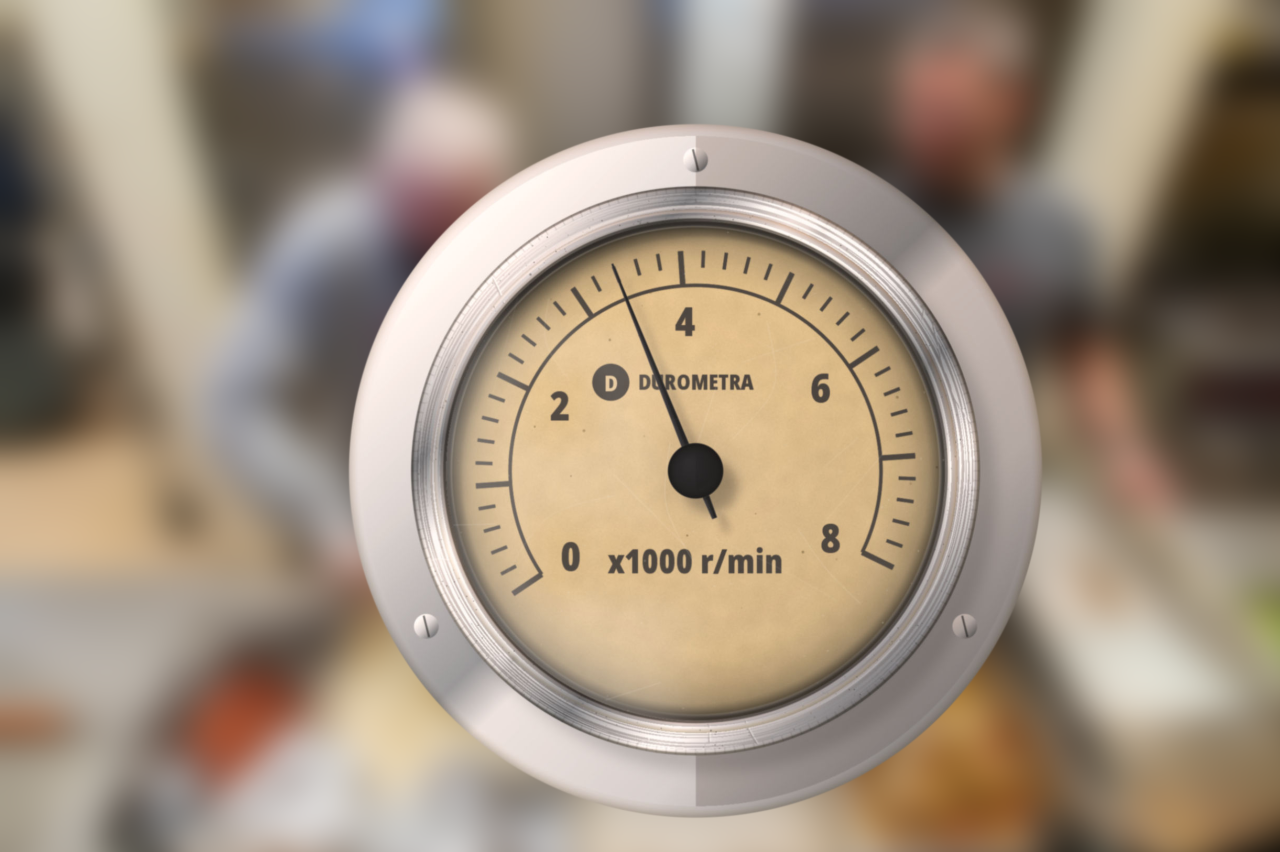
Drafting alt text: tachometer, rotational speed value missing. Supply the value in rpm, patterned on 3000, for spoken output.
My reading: 3400
